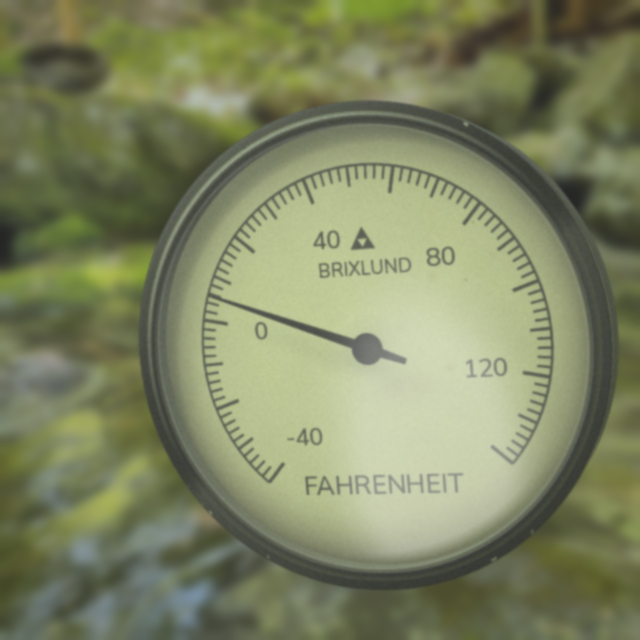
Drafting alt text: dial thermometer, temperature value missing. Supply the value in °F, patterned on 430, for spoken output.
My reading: 6
